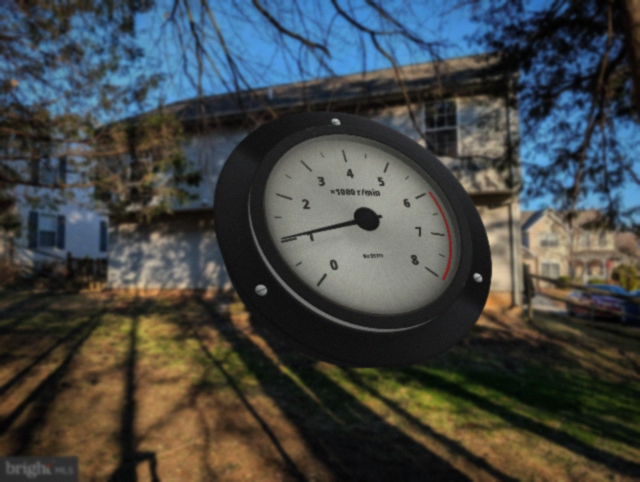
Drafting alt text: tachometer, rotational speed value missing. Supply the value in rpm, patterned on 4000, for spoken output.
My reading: 1000
